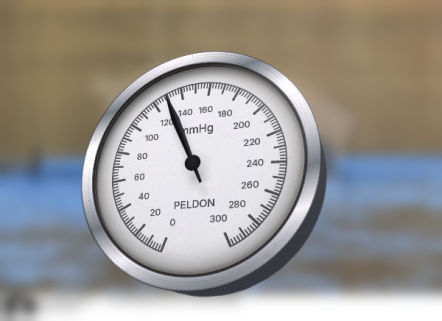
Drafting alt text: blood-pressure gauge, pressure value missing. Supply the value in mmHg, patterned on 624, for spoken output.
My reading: 130
